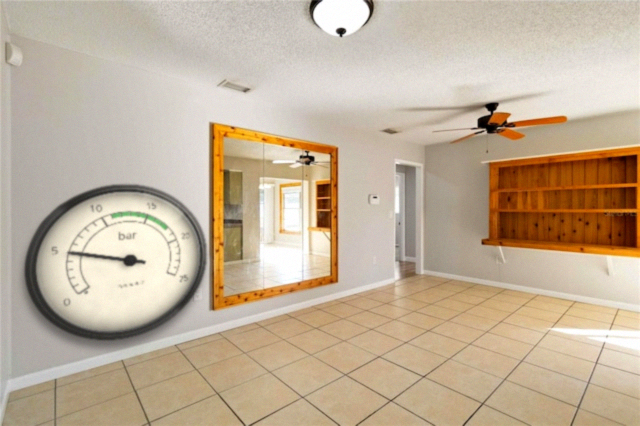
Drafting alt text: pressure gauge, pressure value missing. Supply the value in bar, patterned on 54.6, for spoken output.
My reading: 5
